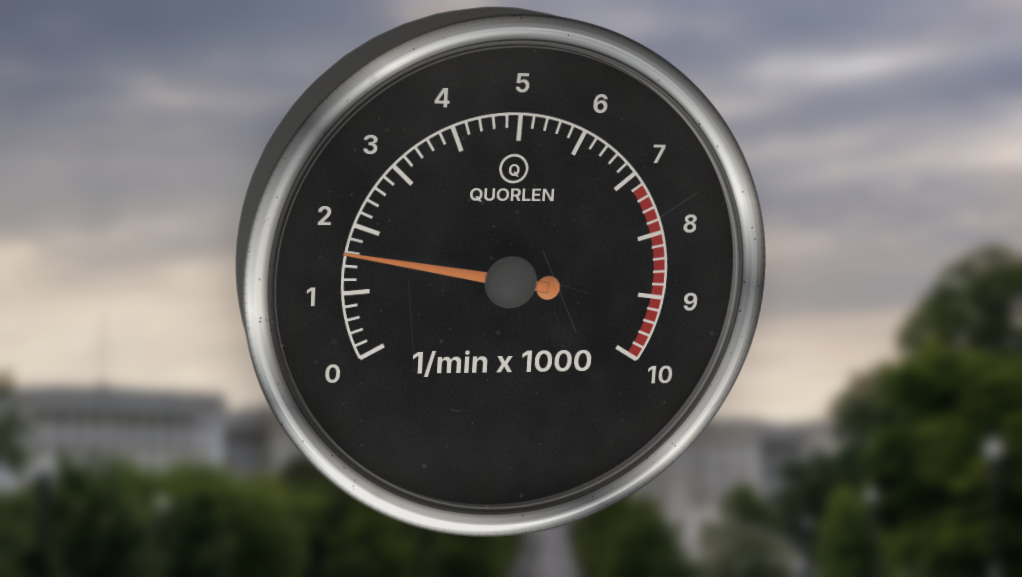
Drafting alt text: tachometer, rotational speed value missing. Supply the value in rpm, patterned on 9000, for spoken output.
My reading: 1600
